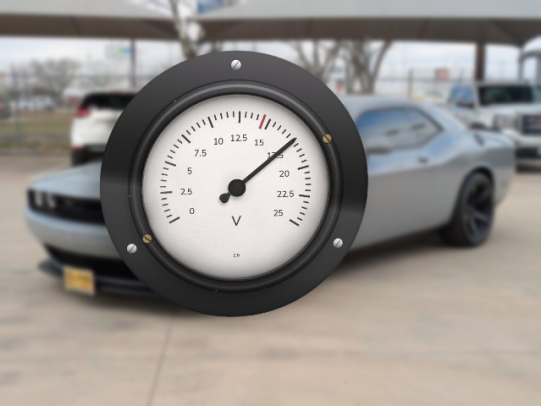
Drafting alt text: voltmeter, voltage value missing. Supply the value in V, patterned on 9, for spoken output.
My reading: 17.5
